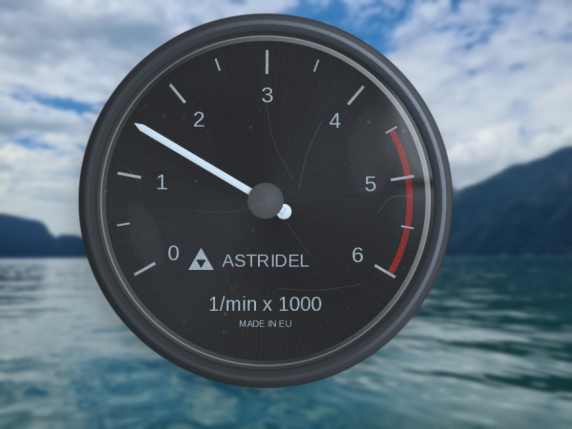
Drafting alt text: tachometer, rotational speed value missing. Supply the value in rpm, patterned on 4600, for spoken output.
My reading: 1500
